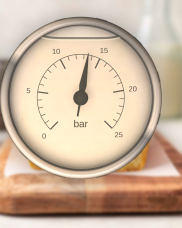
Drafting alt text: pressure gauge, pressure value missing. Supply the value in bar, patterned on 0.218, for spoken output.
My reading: 13.5
